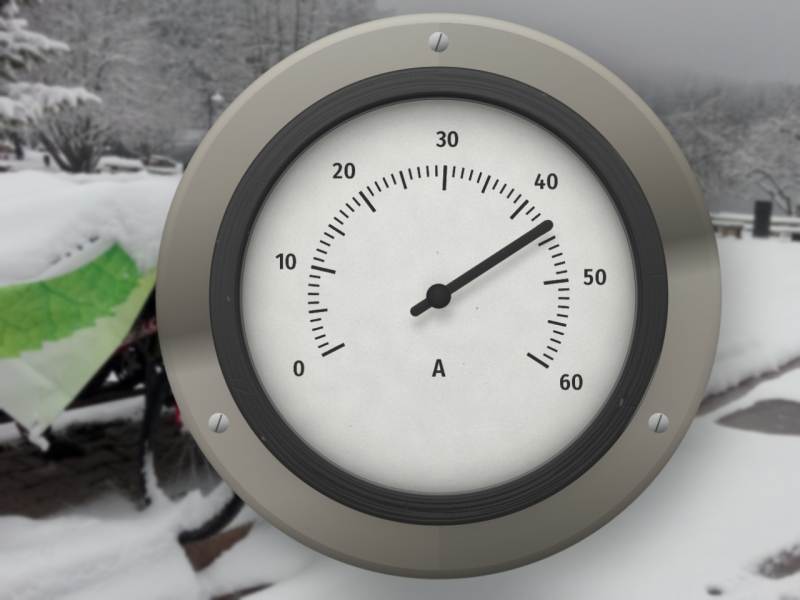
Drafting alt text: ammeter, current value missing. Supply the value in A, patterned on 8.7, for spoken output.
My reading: 43.5
